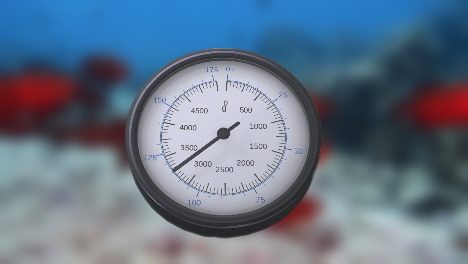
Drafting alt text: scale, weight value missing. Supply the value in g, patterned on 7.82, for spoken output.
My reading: 3250
